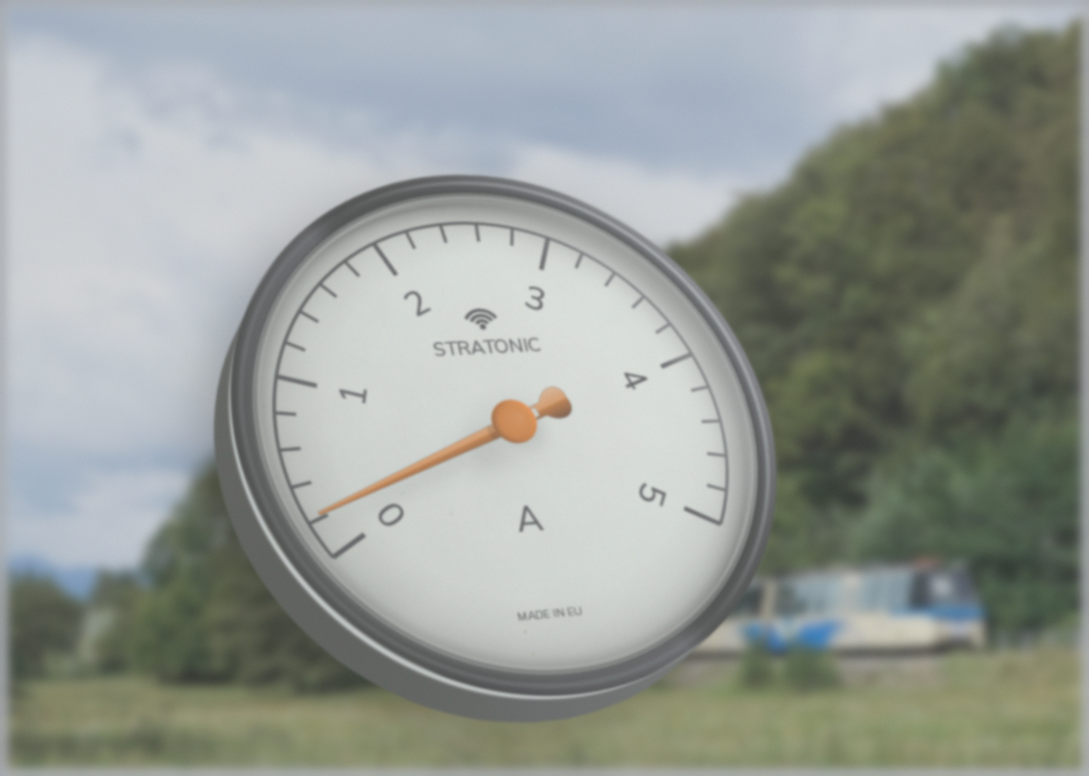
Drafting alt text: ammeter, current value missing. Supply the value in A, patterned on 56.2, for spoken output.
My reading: 0.2
